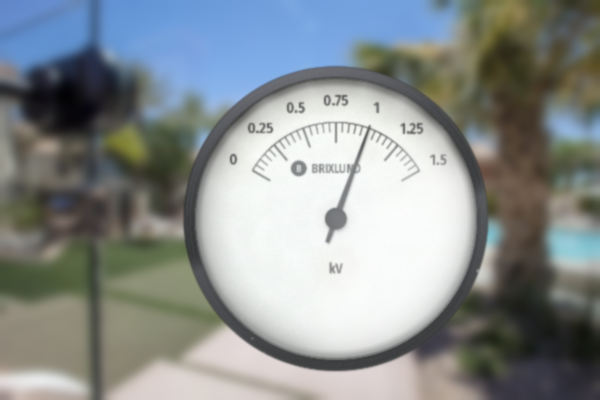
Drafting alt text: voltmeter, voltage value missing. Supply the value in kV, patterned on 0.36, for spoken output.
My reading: 1
